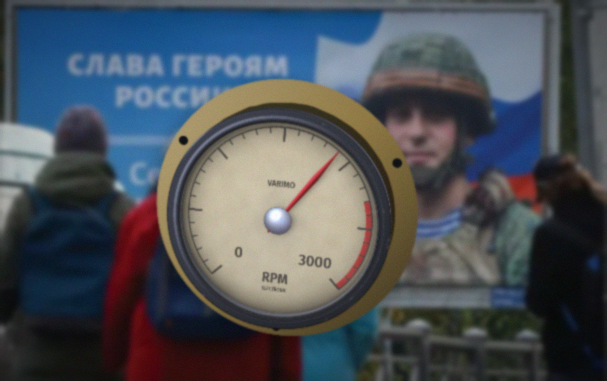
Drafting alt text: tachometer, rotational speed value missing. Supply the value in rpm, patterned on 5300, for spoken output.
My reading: 1900
